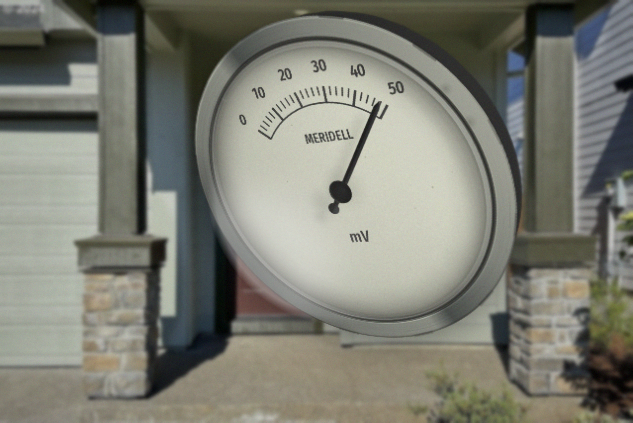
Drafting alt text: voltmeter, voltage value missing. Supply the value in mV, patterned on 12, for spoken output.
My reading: 48
